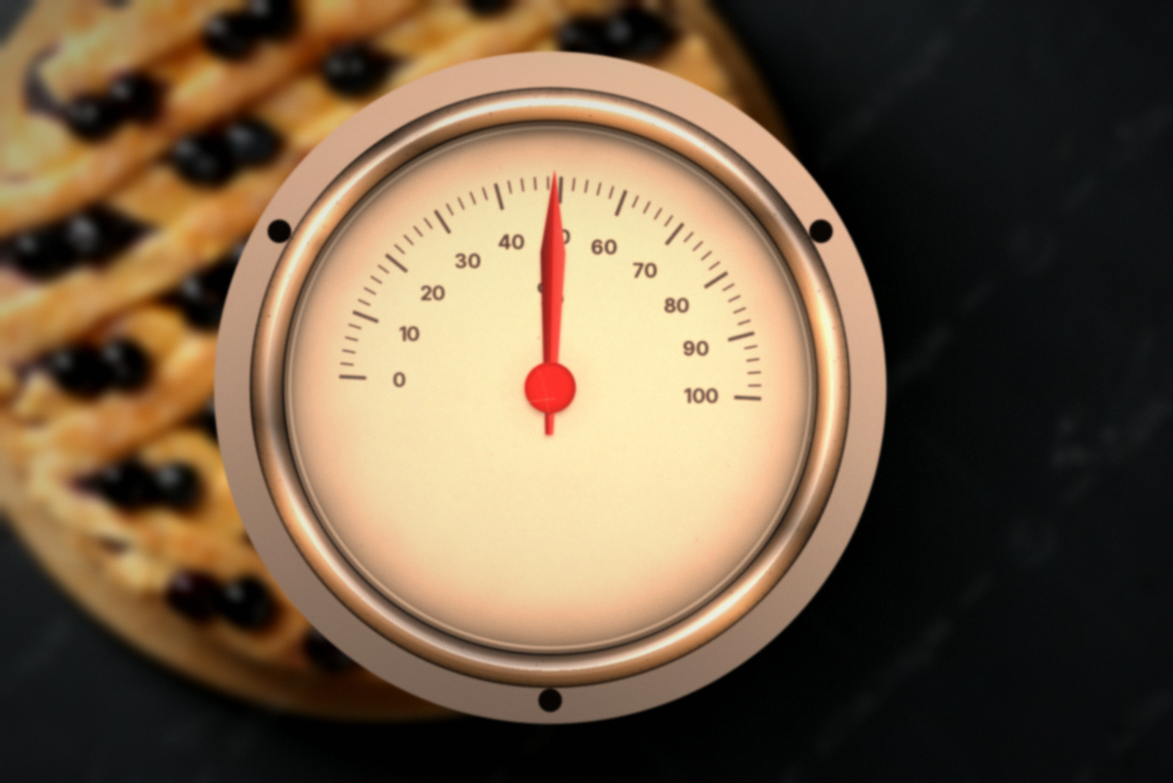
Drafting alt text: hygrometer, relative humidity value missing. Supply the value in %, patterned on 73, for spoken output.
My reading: 49
